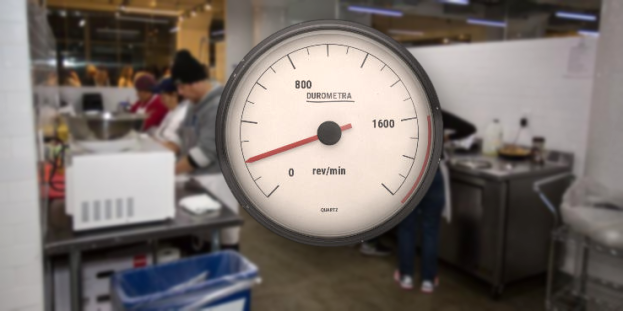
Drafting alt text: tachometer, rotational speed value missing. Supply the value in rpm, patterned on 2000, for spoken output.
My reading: 200
